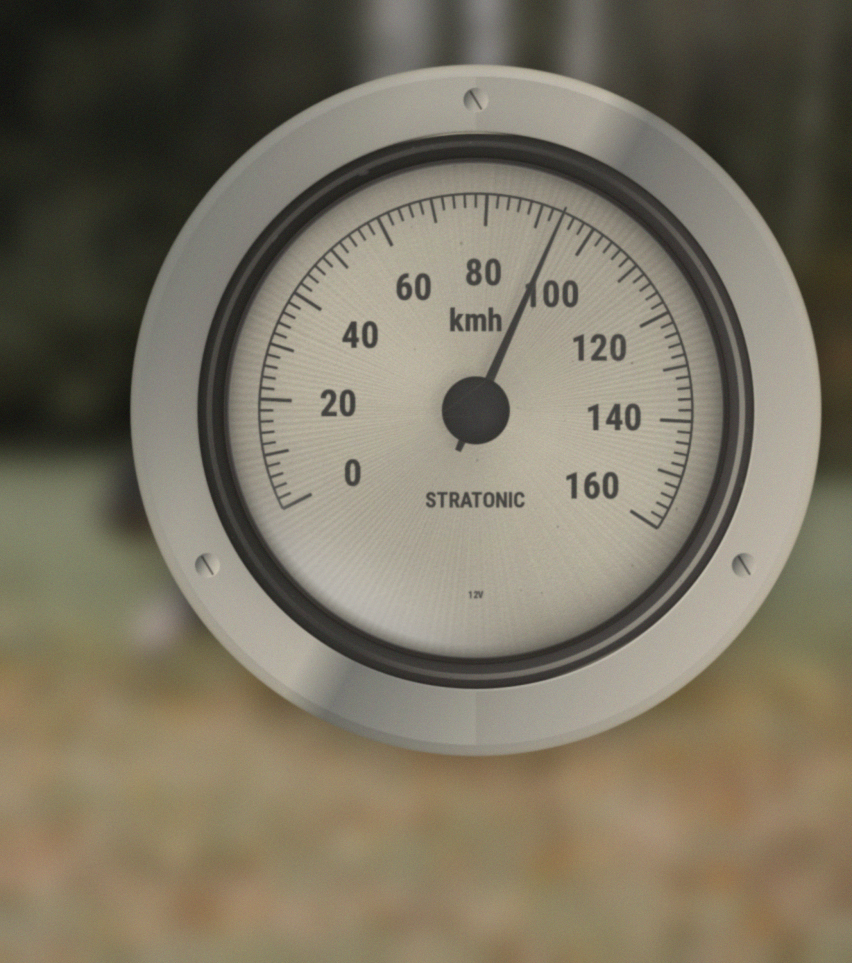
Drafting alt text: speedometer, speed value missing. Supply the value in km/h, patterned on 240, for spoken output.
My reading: 94
